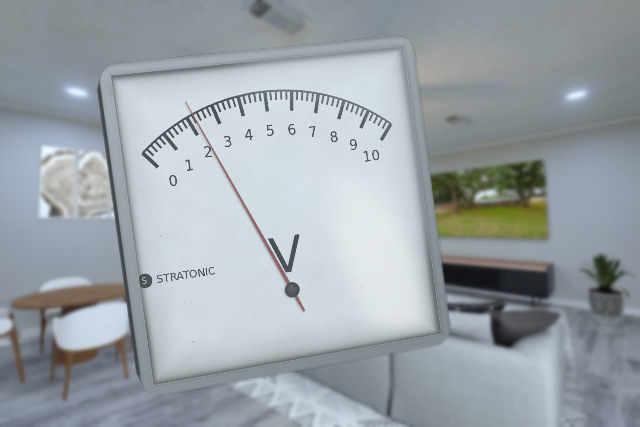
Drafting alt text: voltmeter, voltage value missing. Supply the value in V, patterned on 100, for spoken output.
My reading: 2.2
